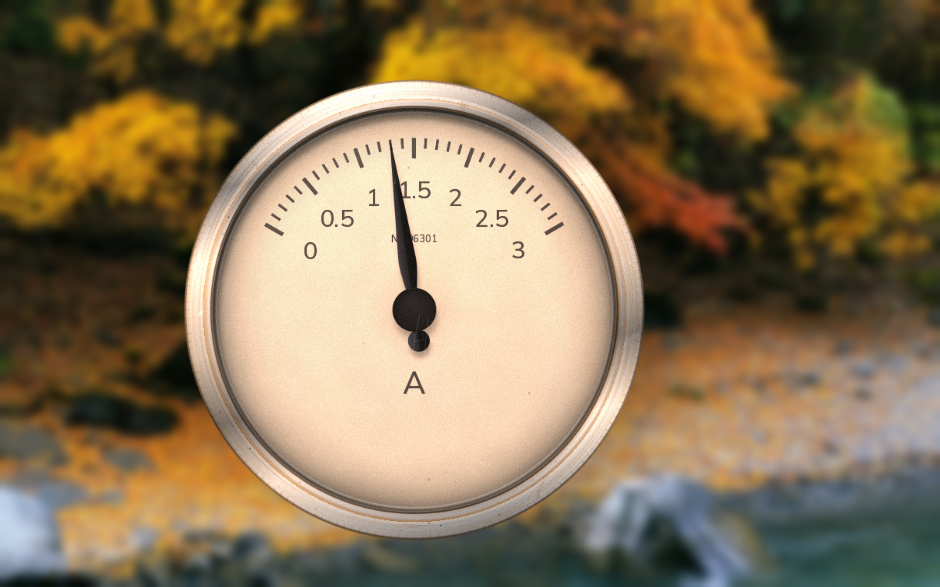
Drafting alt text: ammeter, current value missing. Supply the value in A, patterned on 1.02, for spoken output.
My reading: 1.3
